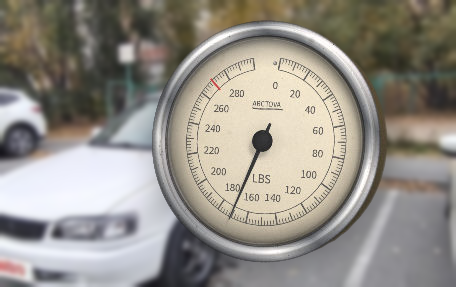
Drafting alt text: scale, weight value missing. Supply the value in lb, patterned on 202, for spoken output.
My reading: 170
